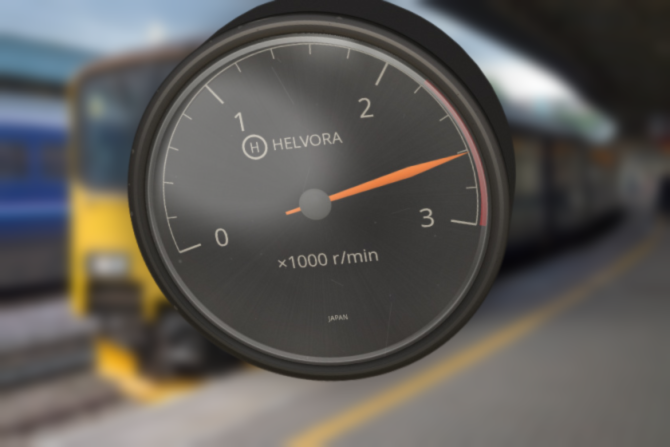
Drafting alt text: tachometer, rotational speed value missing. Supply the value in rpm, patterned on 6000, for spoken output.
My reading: 2600
